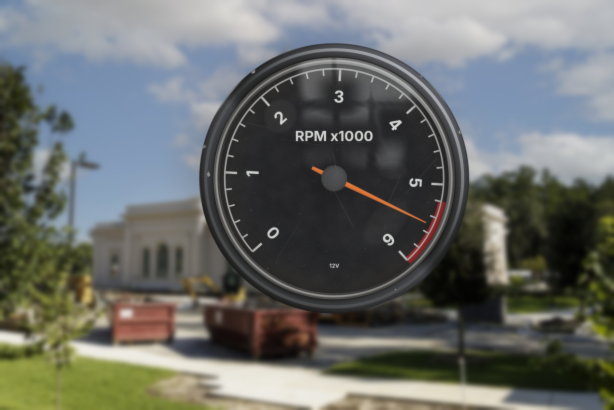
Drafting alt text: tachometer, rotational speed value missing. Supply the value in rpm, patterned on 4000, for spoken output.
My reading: 5500
